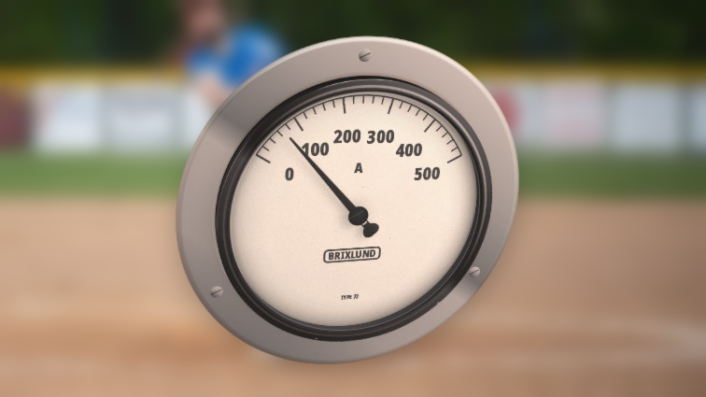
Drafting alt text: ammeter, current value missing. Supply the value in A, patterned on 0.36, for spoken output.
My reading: 70
